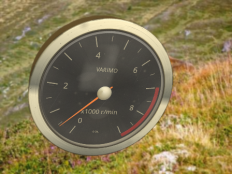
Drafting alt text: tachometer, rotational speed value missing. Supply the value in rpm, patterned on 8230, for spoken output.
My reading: 500
